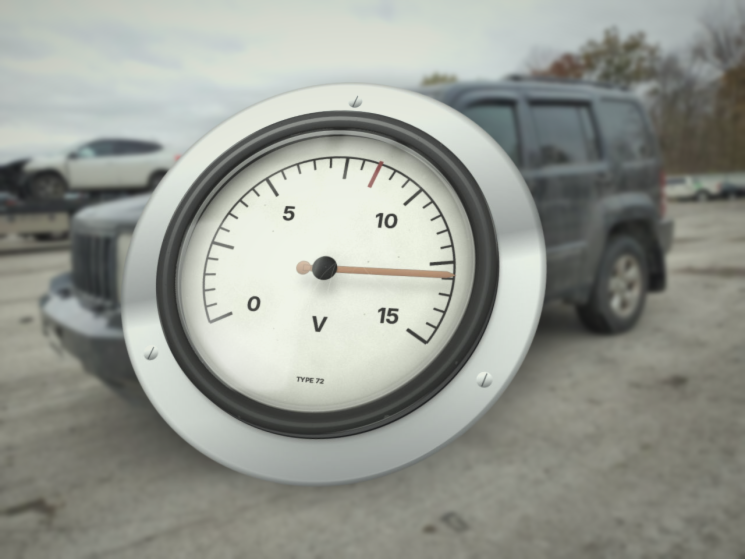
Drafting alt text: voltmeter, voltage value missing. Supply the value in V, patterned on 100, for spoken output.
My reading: 13
